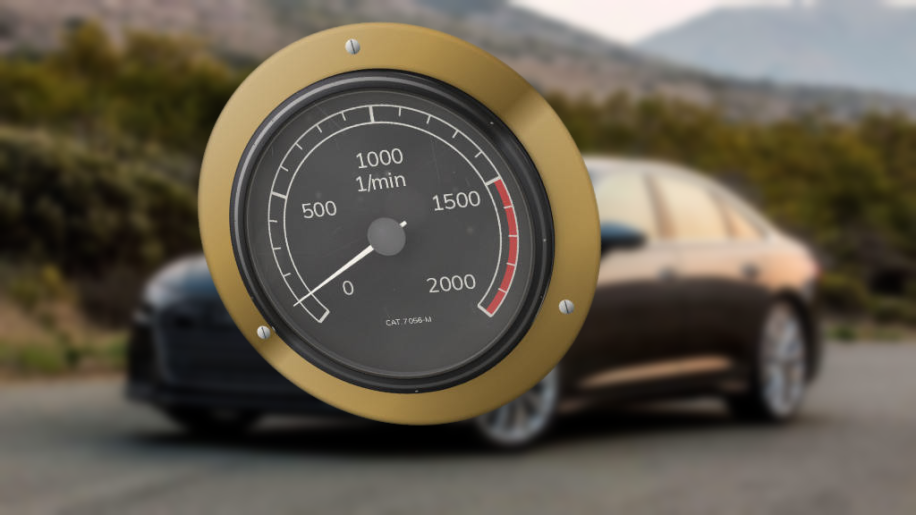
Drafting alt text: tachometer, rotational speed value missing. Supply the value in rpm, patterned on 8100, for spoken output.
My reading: 100
